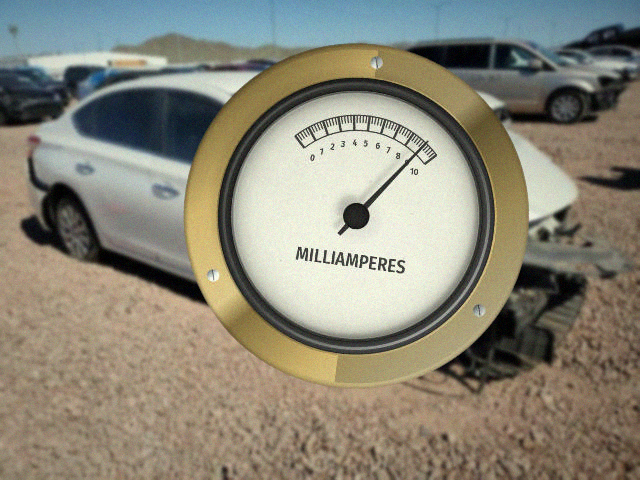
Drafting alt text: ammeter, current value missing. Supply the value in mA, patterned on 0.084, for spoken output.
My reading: 9
